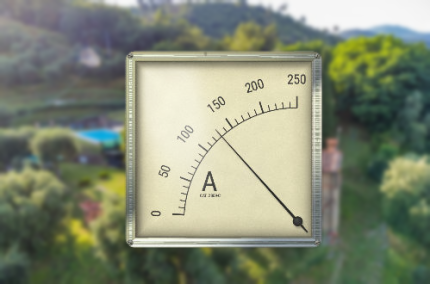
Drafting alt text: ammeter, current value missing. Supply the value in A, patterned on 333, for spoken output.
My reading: 130
